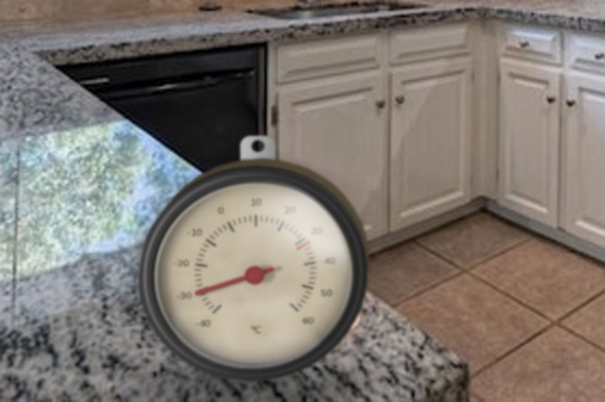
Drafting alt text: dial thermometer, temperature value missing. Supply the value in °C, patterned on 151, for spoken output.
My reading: -30
